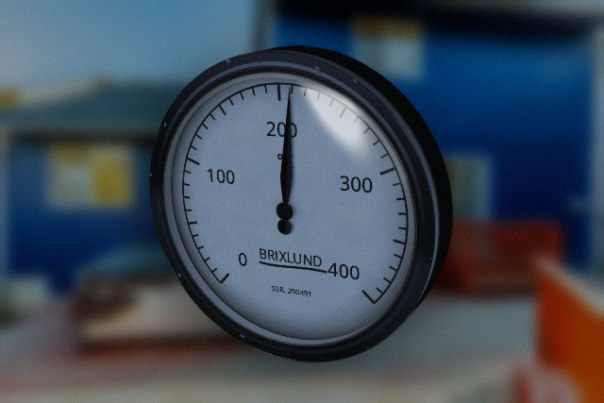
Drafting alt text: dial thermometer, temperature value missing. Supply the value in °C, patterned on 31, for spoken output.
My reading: 210
